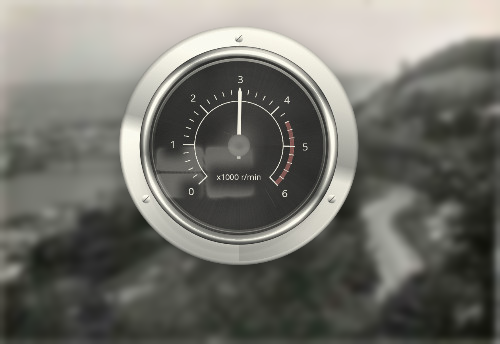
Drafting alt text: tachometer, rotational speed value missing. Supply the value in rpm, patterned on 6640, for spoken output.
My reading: 3000
